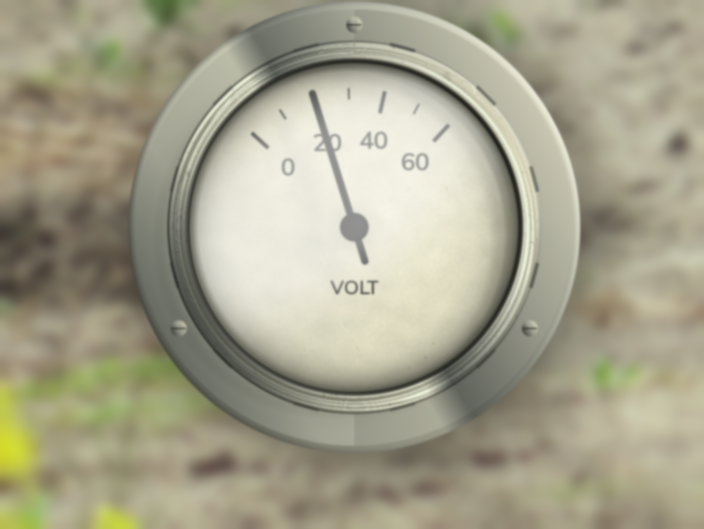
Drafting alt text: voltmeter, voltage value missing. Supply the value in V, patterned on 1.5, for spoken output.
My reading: 20
